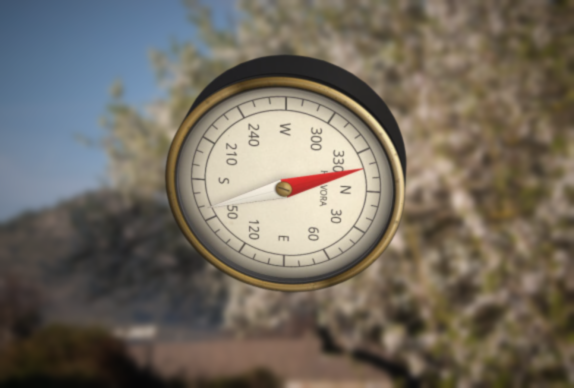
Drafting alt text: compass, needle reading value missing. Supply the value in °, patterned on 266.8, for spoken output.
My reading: 340
